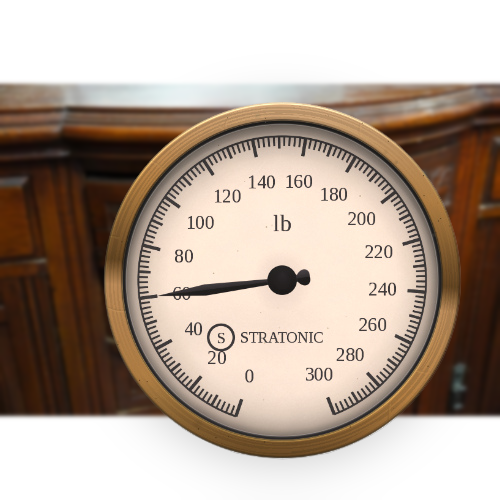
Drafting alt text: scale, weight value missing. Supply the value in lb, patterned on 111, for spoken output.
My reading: 60
